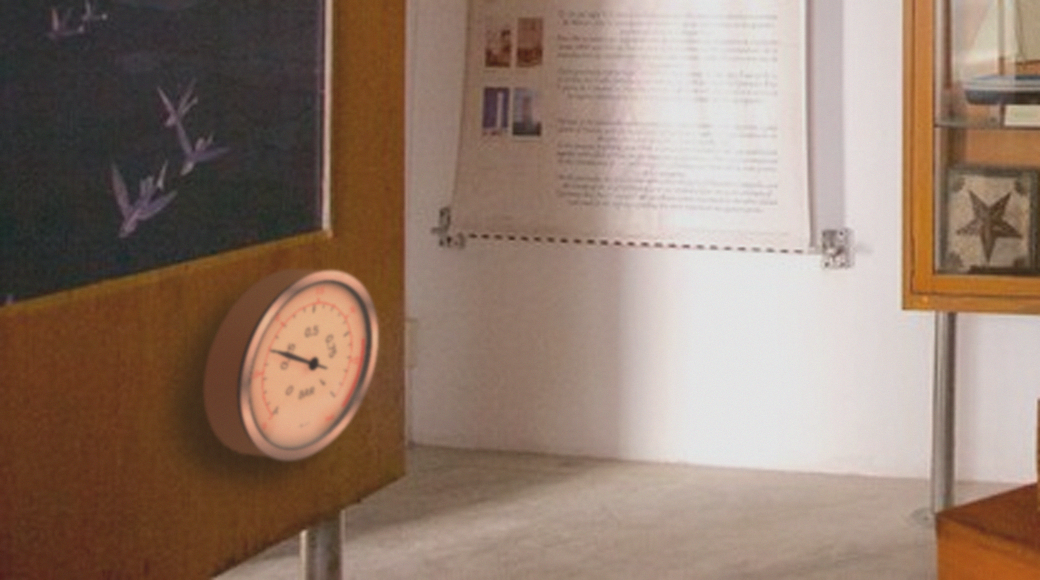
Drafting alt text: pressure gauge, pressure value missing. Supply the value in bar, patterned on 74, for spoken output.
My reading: 0.25
